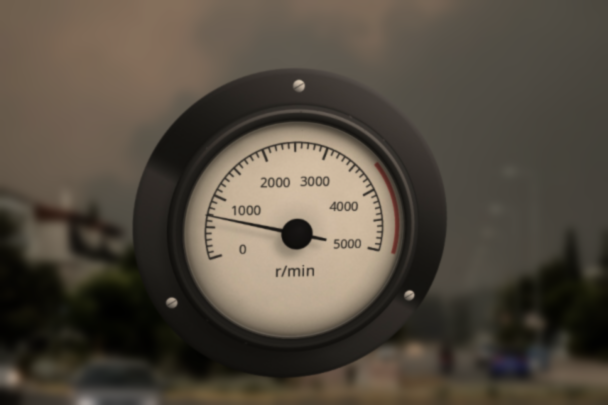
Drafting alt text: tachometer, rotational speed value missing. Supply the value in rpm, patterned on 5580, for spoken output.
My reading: 700
